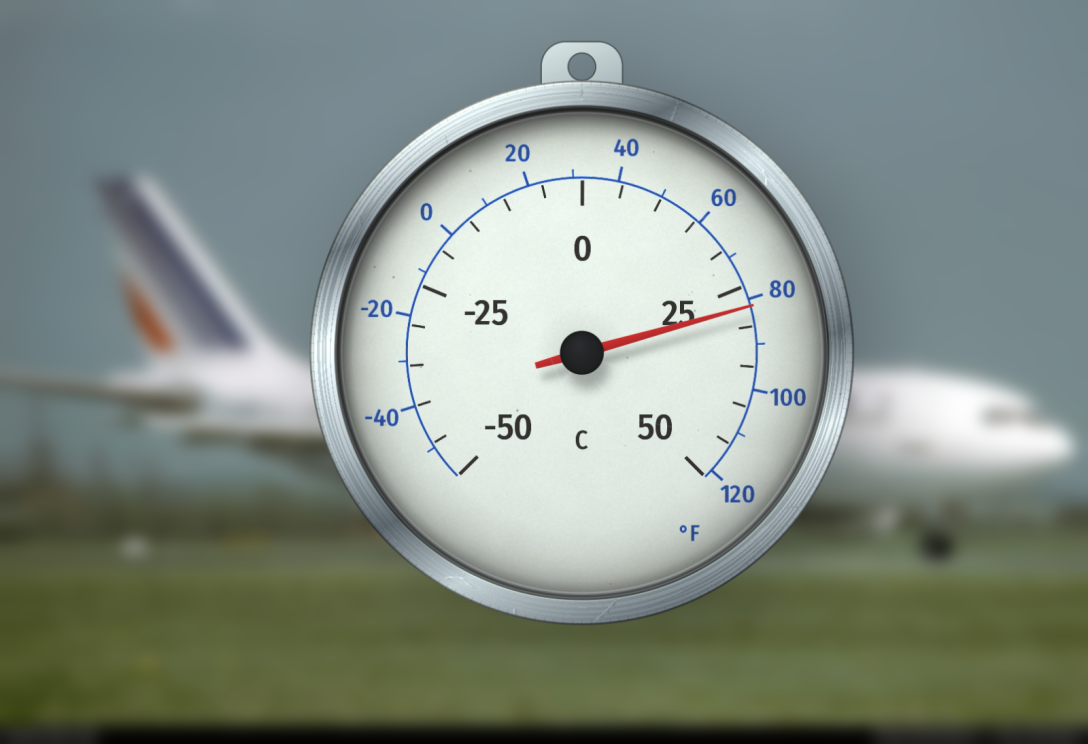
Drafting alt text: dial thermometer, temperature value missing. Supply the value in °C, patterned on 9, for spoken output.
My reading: 27.5
